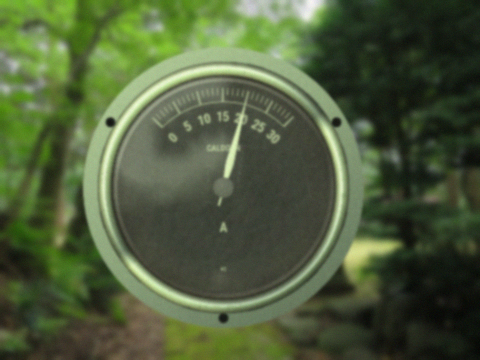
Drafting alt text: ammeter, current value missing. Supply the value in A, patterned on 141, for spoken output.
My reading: 20
